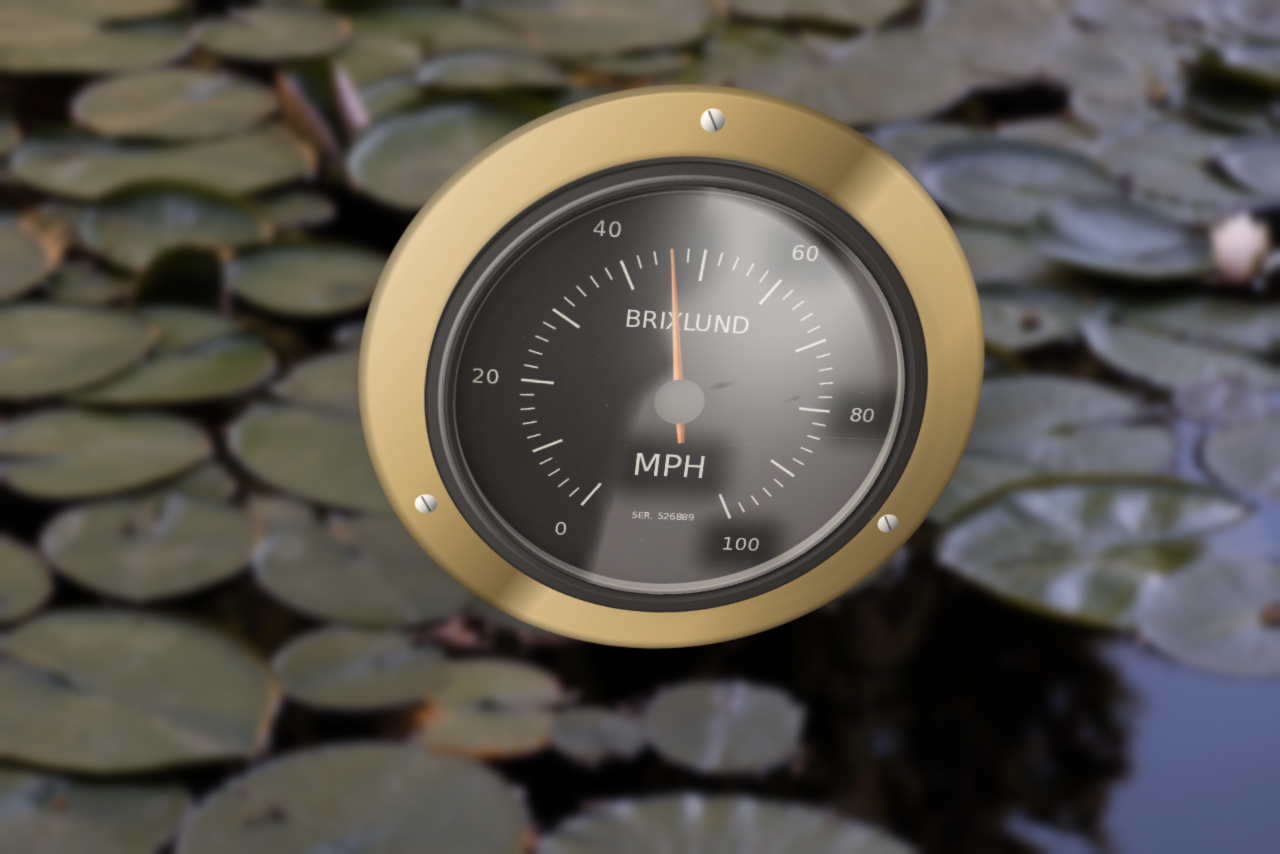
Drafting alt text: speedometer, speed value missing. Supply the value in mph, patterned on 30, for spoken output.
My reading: 46
